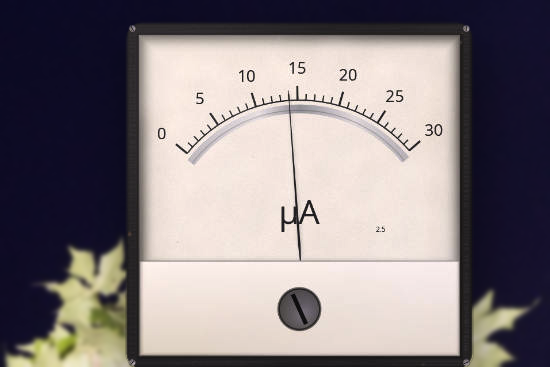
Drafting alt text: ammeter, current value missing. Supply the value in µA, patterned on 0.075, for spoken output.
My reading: 14
